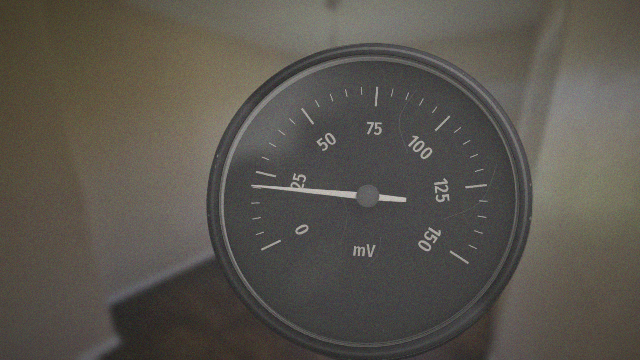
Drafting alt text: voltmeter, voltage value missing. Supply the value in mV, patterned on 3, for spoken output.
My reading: 20
